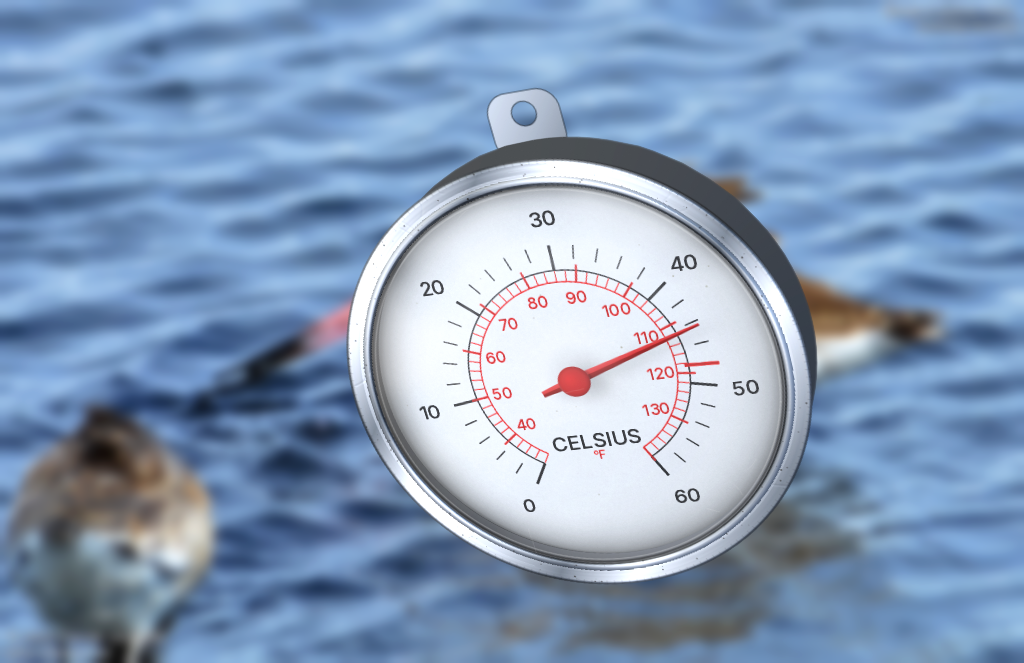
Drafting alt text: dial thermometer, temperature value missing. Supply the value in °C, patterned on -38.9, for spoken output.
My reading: 44
